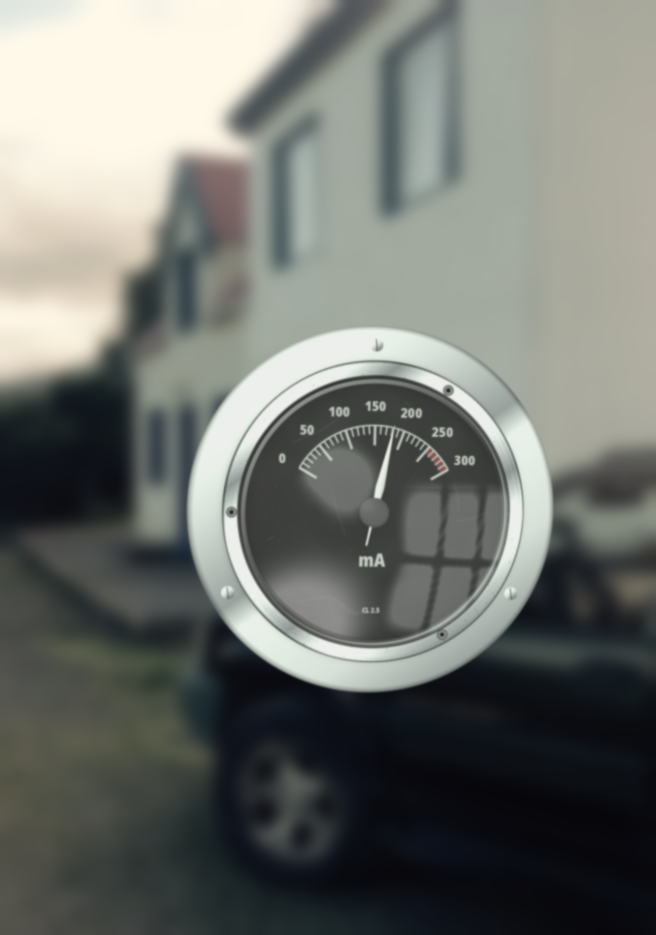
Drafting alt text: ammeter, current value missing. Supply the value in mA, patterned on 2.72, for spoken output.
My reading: 180
